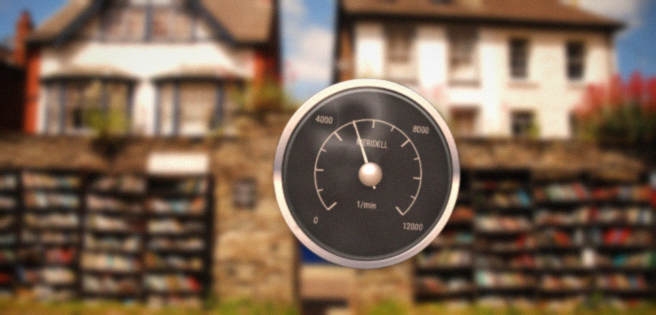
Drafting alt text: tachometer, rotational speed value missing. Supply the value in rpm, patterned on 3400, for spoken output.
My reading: 5000
